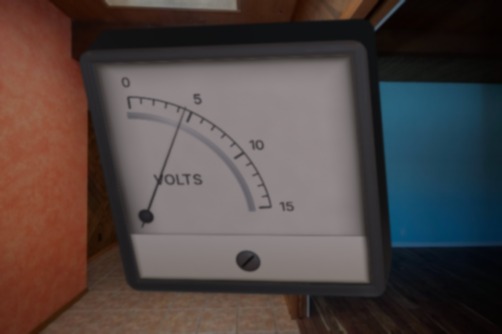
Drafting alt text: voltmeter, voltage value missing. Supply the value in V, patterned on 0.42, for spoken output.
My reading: 4.5
